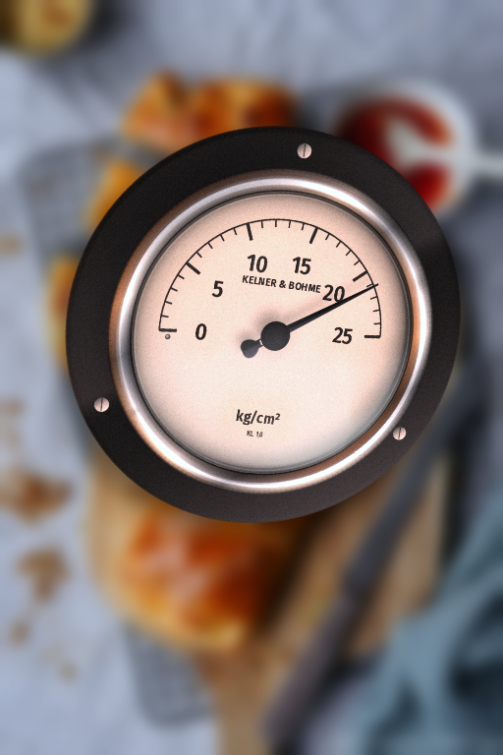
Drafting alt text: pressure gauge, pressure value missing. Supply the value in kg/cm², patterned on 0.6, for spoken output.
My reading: 21
